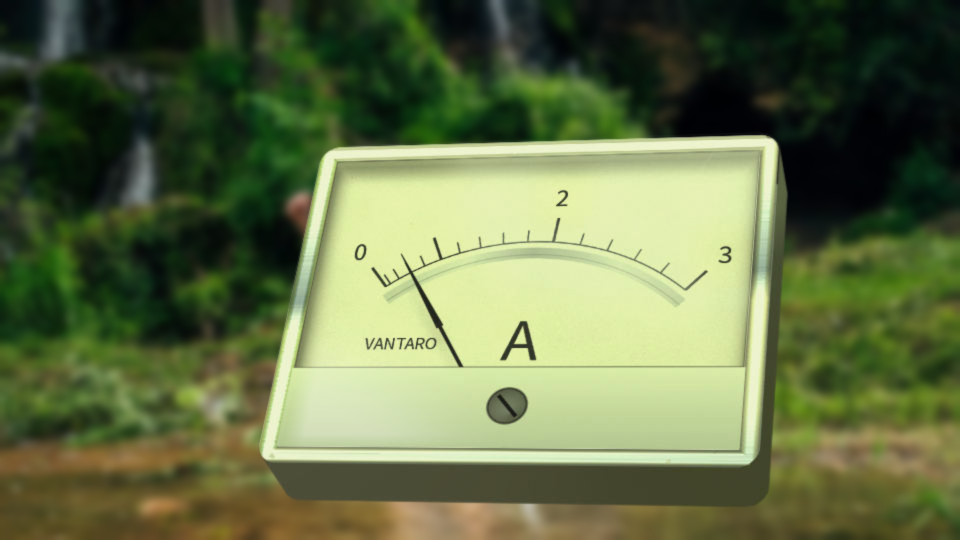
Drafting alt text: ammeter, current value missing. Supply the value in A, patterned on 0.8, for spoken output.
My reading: 0.6
